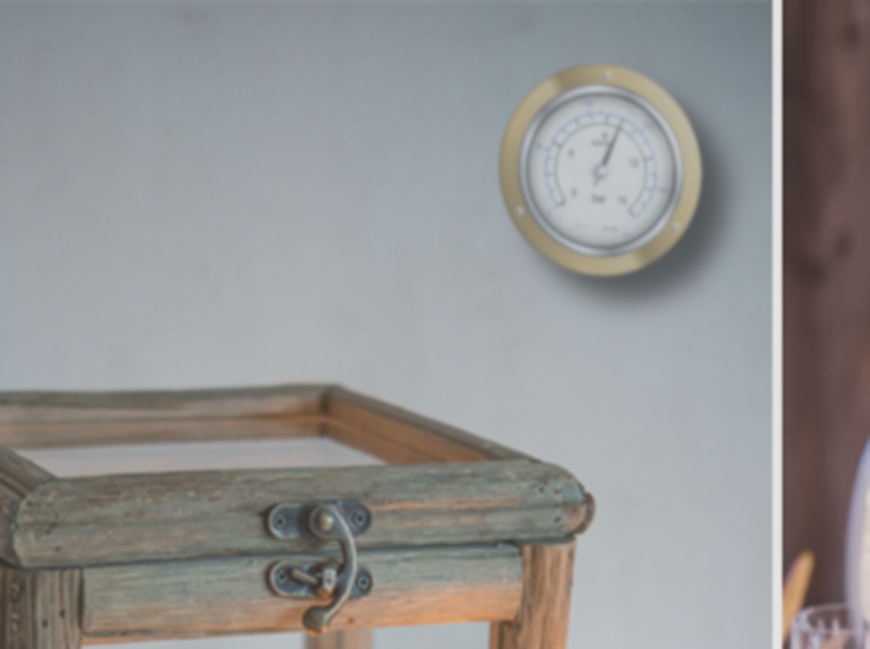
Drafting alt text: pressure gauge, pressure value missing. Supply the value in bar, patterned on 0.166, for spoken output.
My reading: 9
